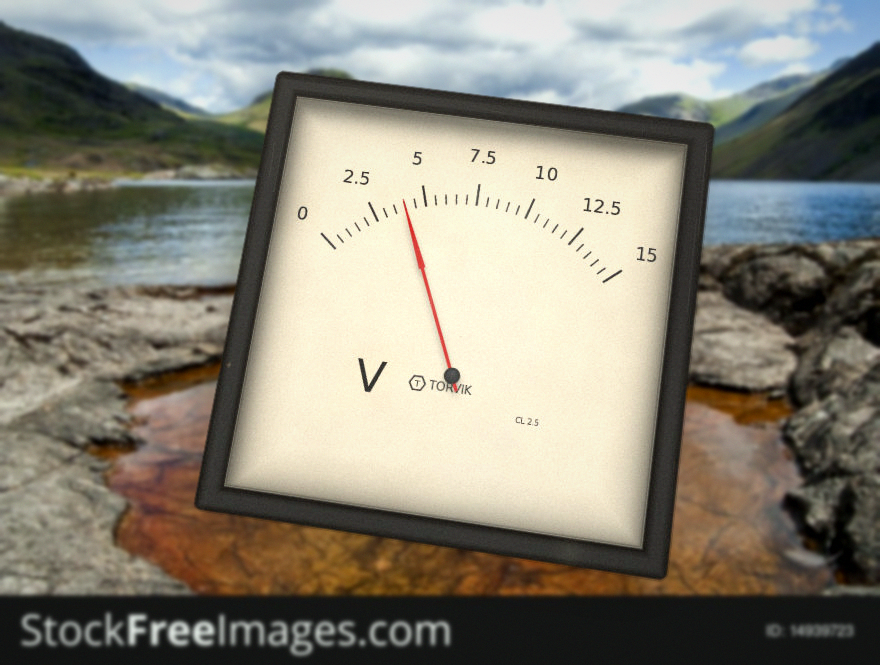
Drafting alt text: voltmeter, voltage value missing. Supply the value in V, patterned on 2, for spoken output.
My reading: 4
